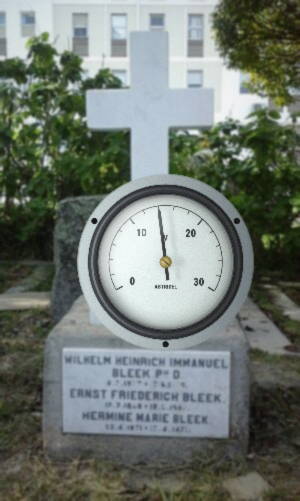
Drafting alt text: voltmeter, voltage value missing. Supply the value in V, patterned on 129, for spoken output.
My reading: 14
